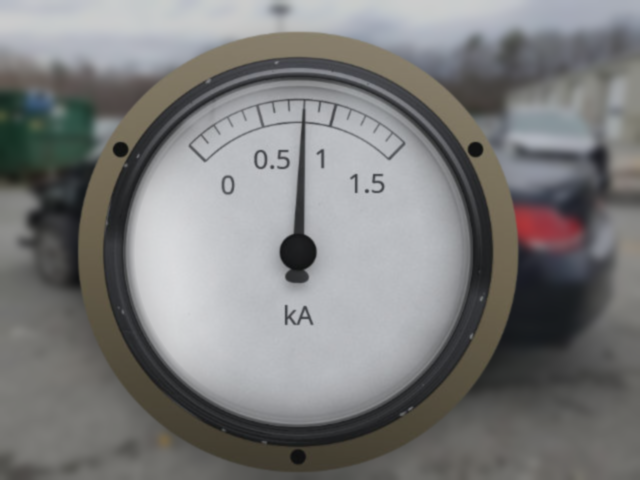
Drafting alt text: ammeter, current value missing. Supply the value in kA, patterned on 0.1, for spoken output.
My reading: 0.8
